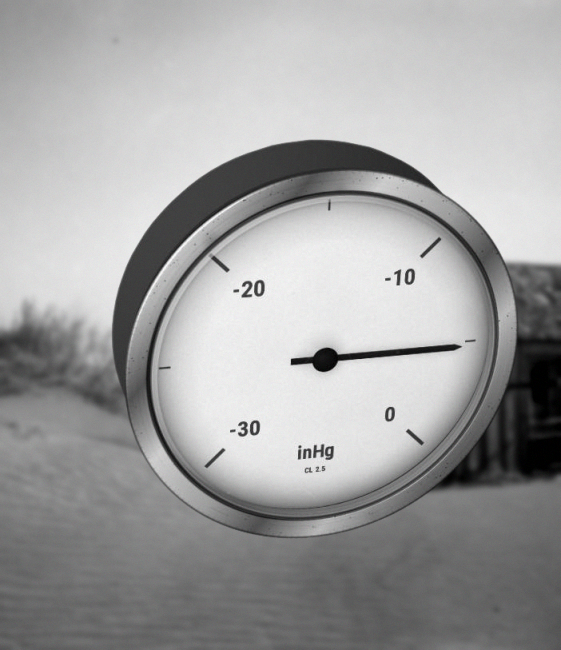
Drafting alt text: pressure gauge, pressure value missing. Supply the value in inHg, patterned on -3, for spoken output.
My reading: -5
